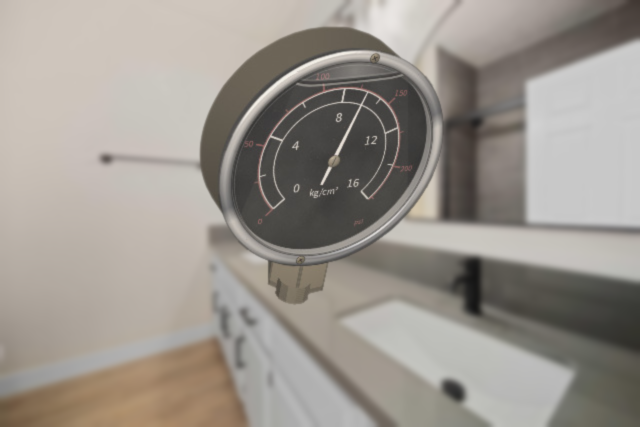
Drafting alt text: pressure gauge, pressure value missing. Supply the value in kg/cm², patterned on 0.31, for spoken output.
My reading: 9
